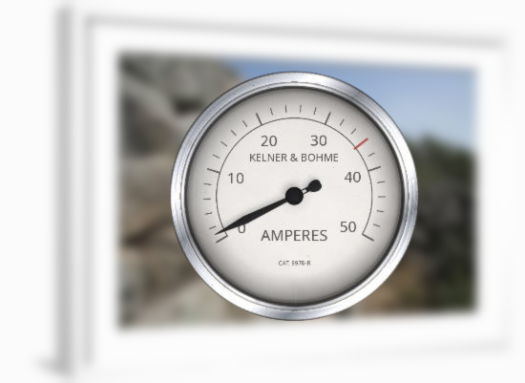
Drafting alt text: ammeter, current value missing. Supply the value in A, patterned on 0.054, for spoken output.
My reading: 1
